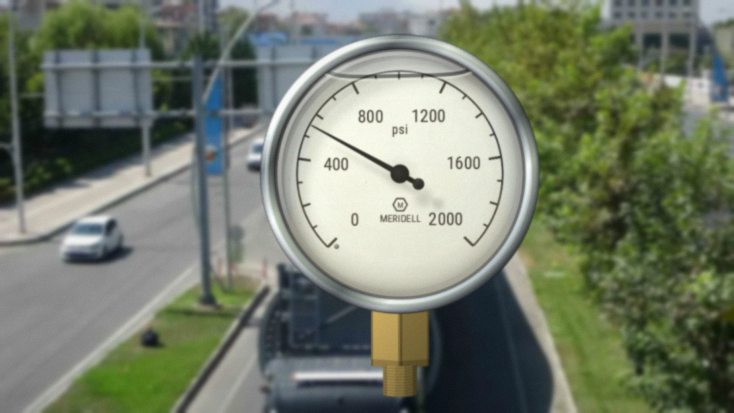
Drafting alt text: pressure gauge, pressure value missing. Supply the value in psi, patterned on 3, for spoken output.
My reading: 550
